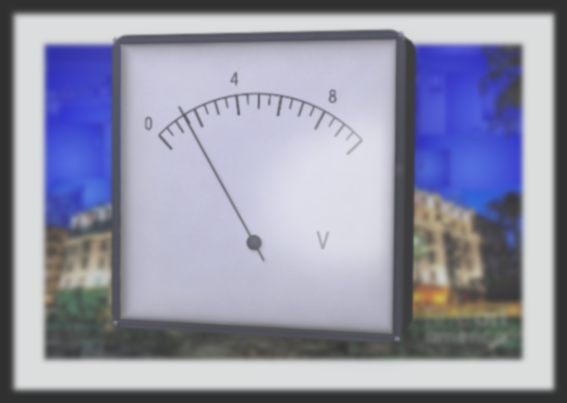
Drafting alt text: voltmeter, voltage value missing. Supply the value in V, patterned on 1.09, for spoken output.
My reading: 1.5
